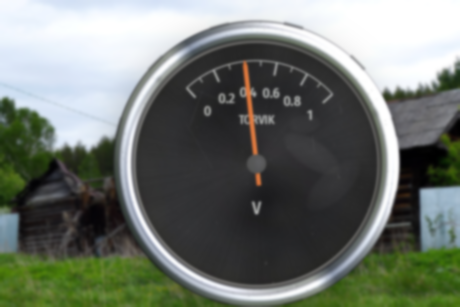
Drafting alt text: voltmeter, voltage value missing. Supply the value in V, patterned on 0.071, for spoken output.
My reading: 0.4
